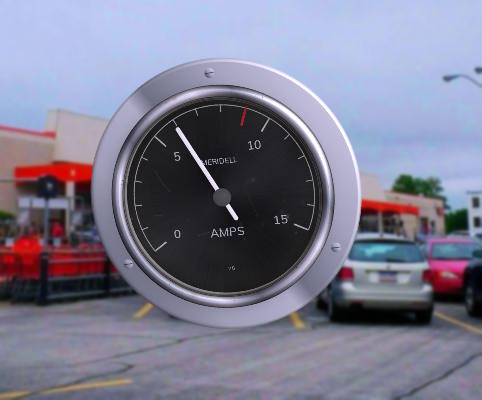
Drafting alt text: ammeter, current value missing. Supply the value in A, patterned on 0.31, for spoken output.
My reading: 6
